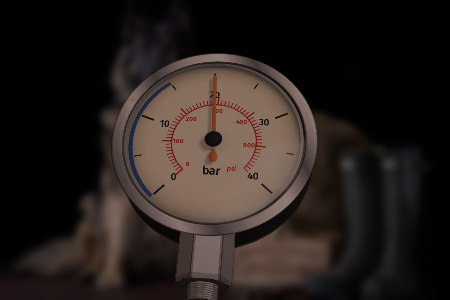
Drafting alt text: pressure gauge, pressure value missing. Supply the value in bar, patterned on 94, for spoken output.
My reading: 20
